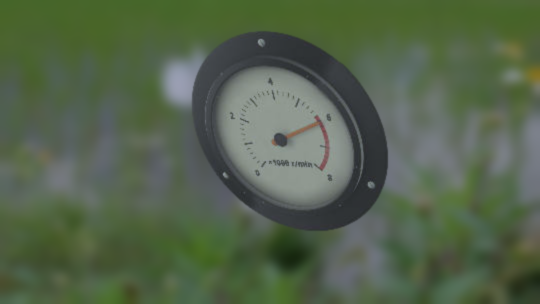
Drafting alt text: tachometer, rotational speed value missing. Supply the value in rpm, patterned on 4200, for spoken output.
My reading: 6000
